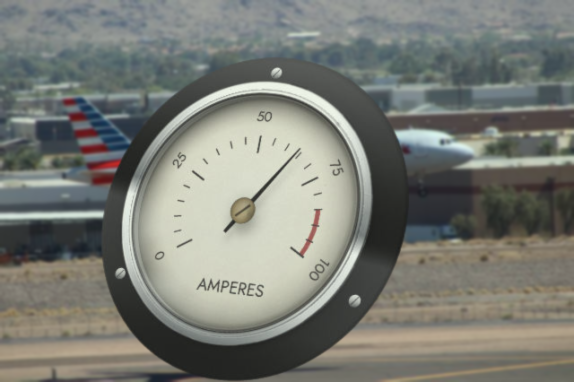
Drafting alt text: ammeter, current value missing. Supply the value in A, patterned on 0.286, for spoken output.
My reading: 65
